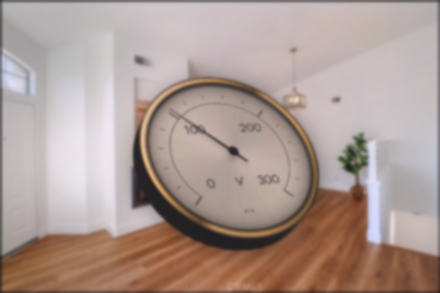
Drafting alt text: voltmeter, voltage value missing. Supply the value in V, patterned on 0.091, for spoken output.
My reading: 100
